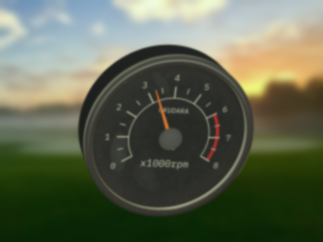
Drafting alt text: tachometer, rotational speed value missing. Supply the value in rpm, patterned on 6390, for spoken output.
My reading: 3250
